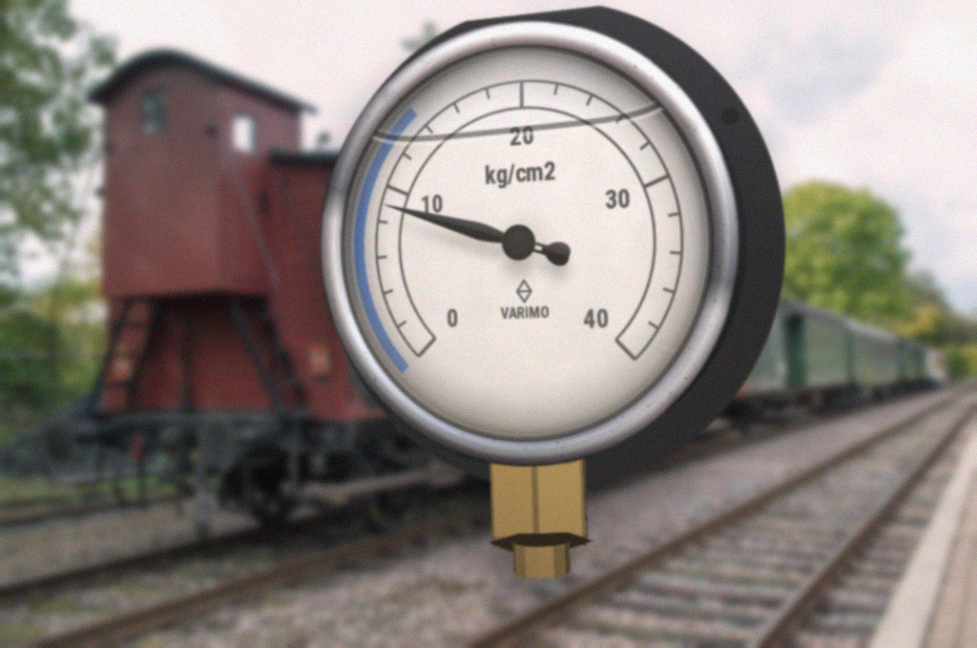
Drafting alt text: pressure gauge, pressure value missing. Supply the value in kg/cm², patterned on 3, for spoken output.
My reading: 9
